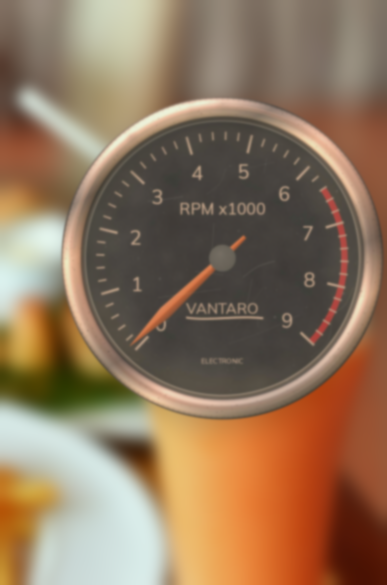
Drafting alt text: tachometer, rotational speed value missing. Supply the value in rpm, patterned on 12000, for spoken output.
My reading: 100
